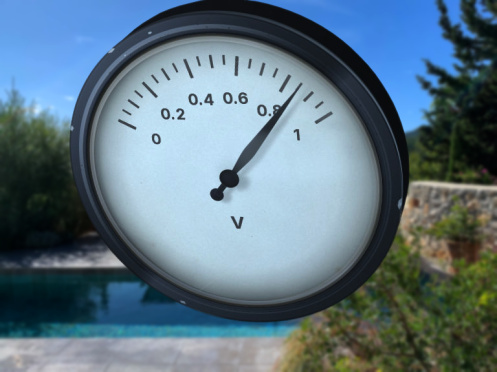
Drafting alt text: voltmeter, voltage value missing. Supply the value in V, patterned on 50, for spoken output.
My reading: 0.85
